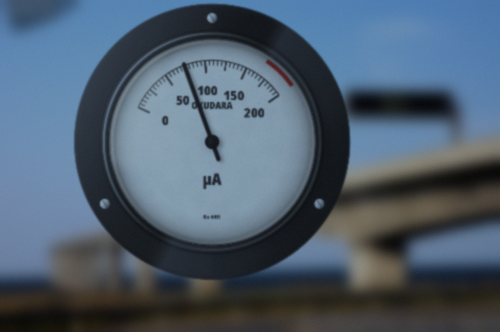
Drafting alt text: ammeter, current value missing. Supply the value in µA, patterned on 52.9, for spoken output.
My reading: 75
